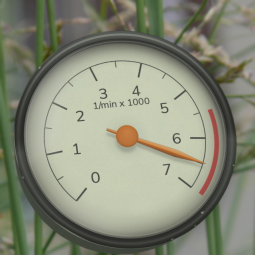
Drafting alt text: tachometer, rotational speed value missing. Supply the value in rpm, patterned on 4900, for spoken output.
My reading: 6500
